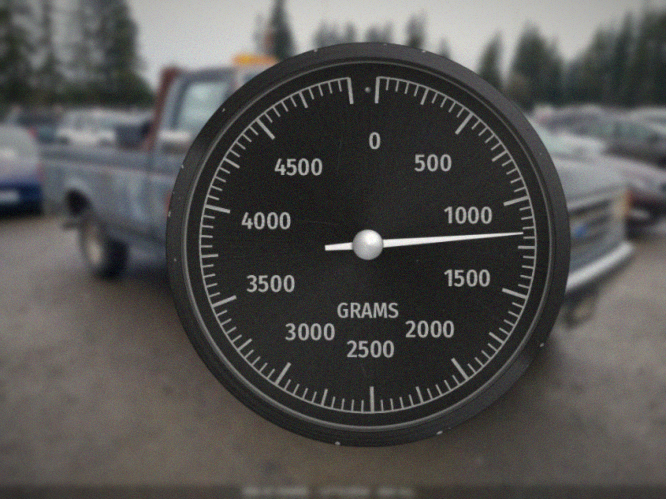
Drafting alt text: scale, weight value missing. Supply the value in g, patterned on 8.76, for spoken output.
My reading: 1175
